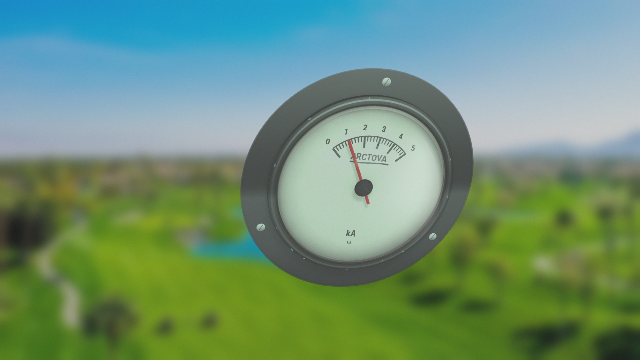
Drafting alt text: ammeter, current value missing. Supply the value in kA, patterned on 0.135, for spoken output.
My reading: 1
